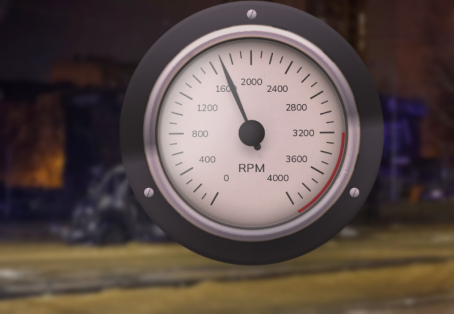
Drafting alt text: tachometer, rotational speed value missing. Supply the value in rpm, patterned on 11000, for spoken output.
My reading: 1700
